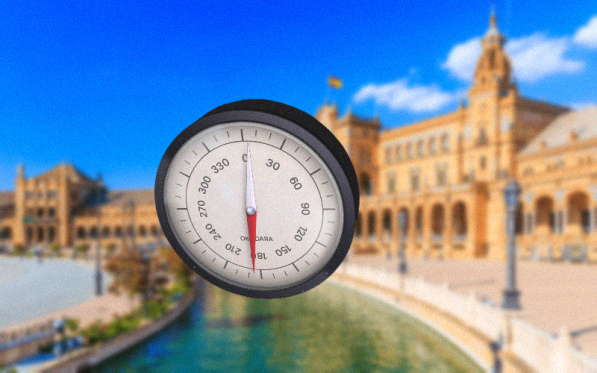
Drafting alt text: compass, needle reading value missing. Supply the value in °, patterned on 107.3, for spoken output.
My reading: 185
